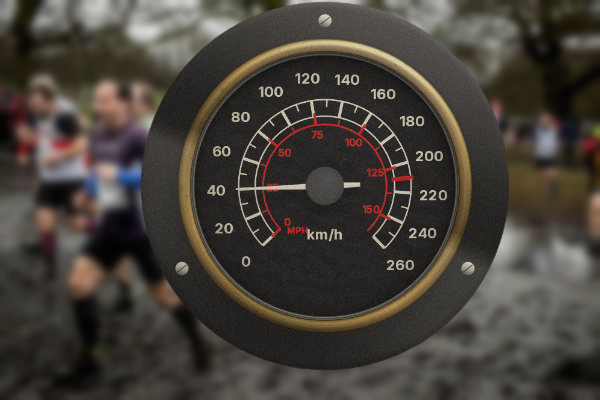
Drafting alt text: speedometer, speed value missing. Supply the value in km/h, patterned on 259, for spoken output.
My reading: 40
